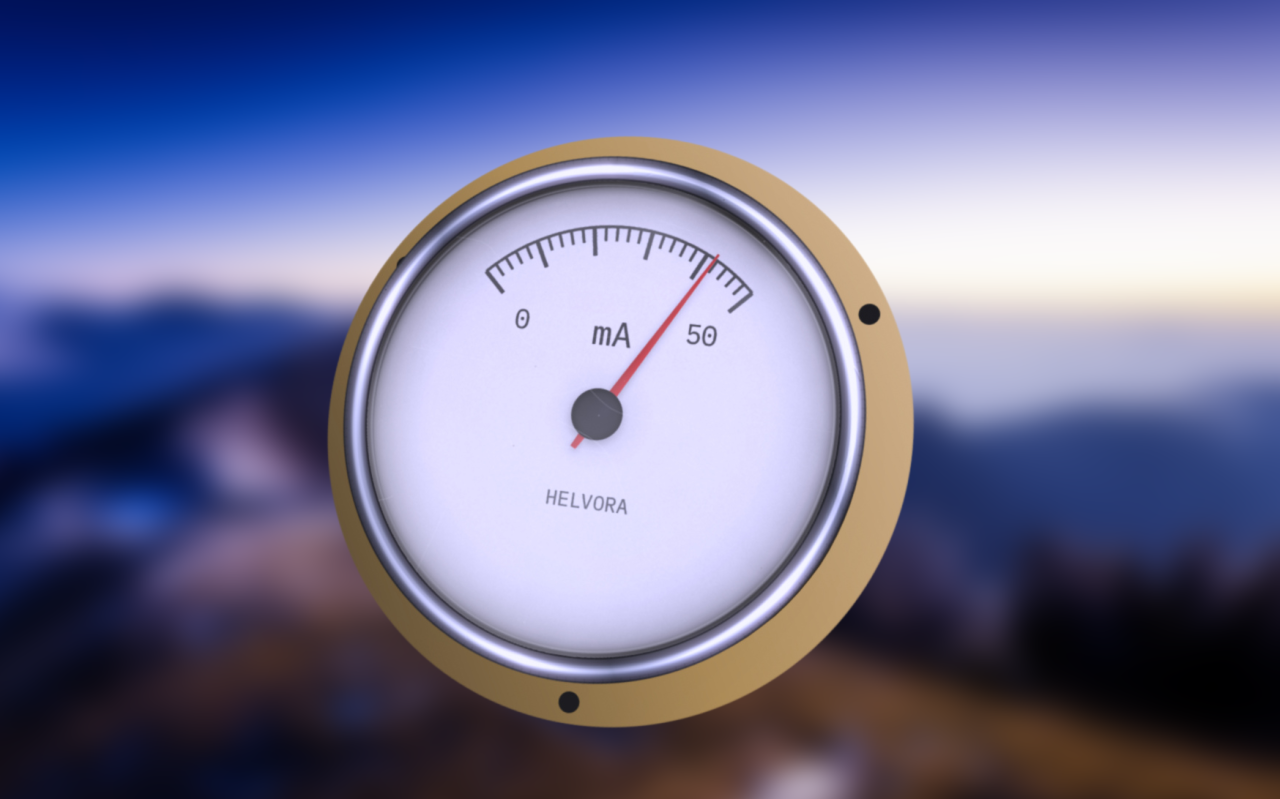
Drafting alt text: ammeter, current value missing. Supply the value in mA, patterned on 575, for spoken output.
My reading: 42
